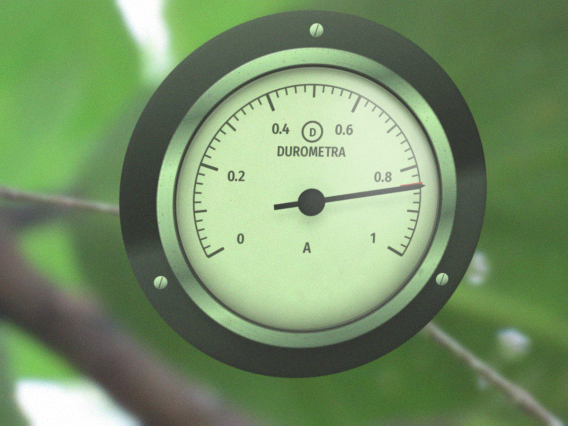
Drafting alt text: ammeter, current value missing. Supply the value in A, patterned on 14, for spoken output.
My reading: 0.84
